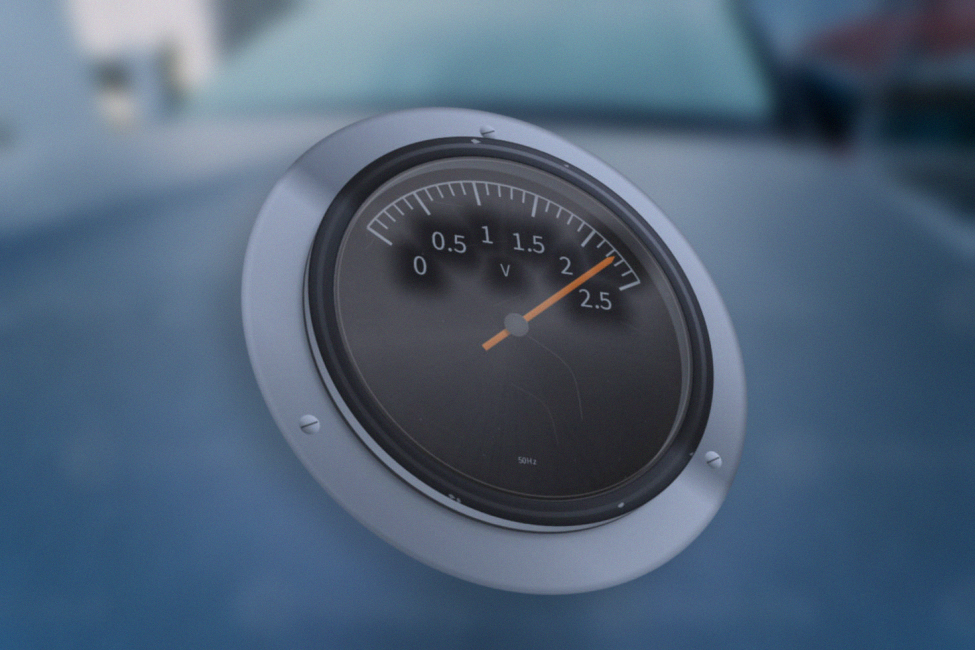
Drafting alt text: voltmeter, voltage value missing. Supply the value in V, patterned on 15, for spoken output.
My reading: 2.25
